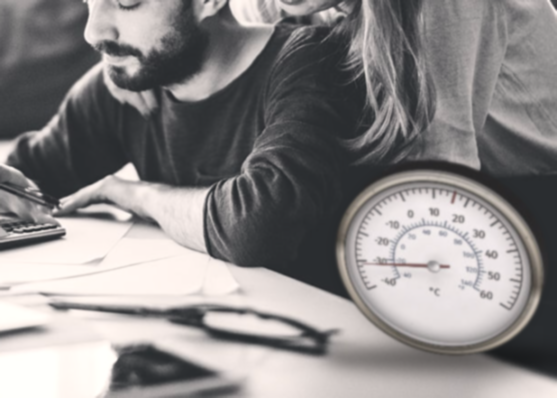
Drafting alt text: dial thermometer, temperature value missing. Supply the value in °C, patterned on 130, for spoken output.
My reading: -30
